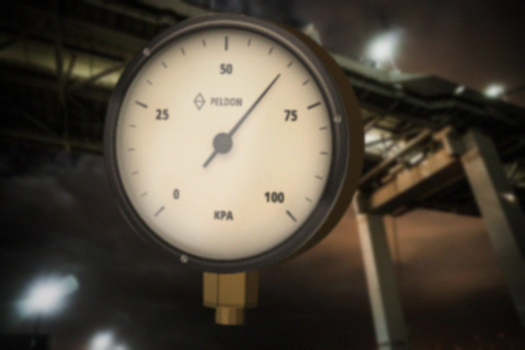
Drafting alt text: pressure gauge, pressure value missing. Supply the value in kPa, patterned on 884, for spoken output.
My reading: 65
